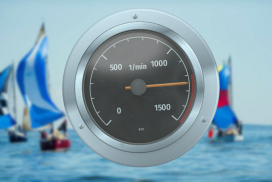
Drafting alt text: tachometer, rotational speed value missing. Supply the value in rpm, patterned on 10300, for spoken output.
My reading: 1250
